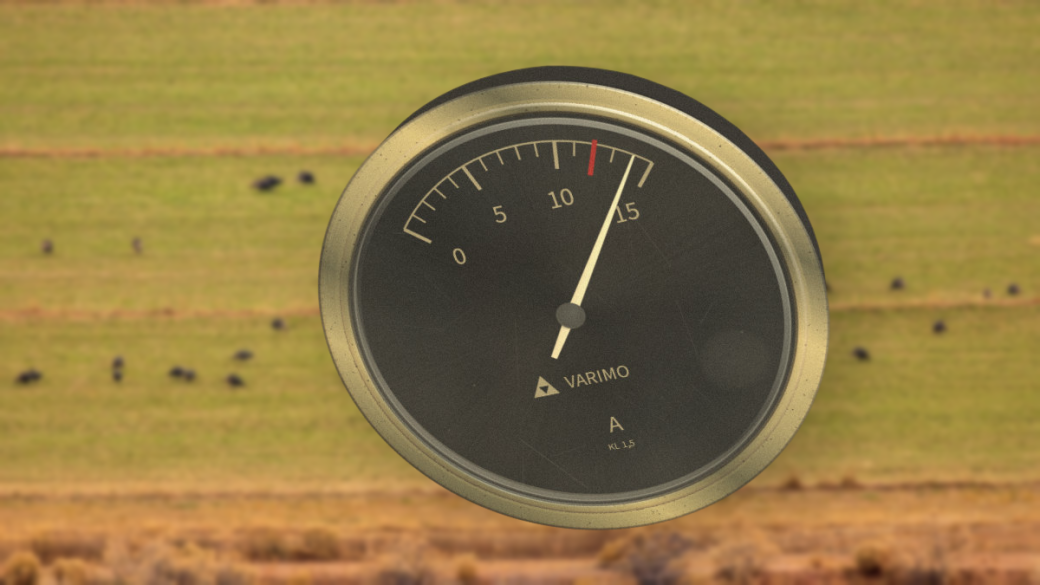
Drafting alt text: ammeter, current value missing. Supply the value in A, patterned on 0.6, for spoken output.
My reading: 14
